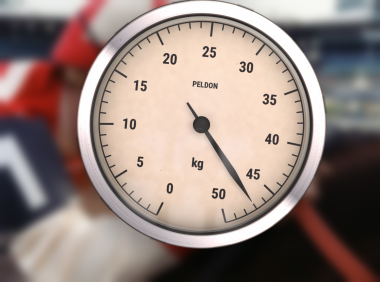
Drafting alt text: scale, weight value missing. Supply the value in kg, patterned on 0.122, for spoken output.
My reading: 47
